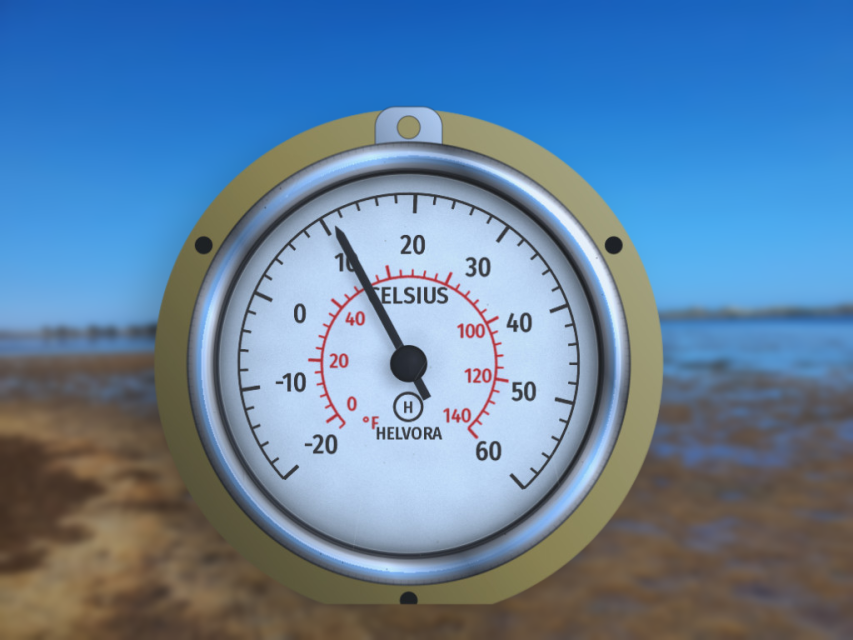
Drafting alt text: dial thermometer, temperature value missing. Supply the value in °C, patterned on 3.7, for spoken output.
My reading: 11
